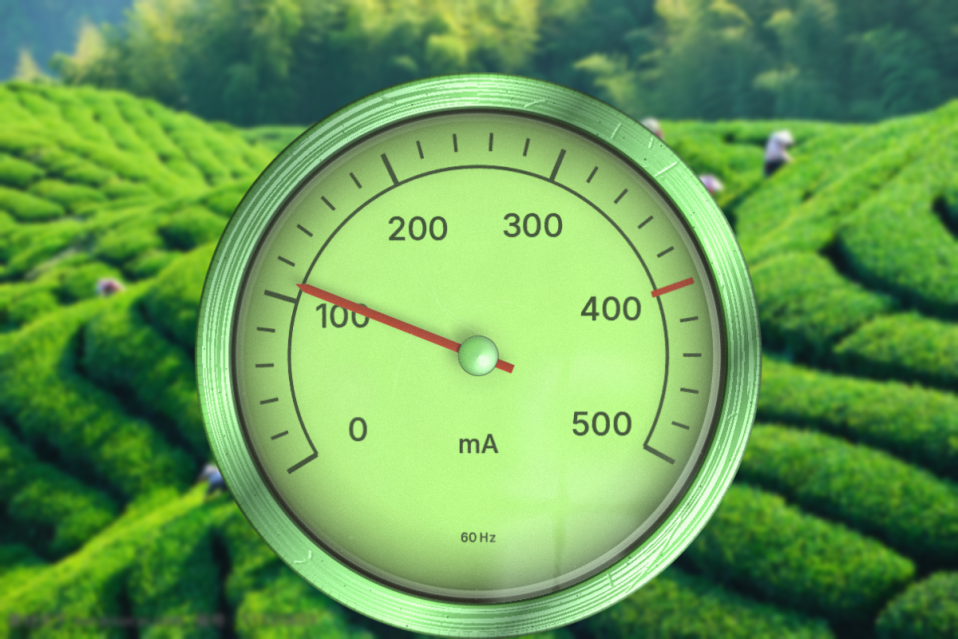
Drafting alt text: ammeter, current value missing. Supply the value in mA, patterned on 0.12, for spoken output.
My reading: 110
